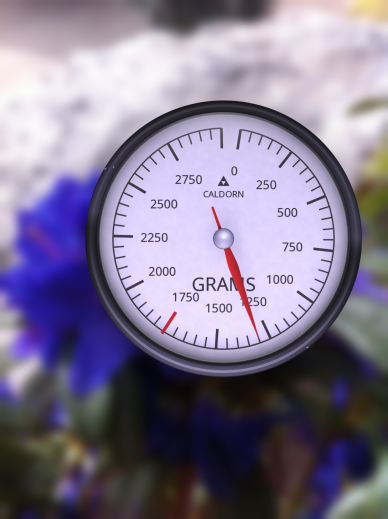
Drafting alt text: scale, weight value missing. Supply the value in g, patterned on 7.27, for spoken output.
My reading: 1300
